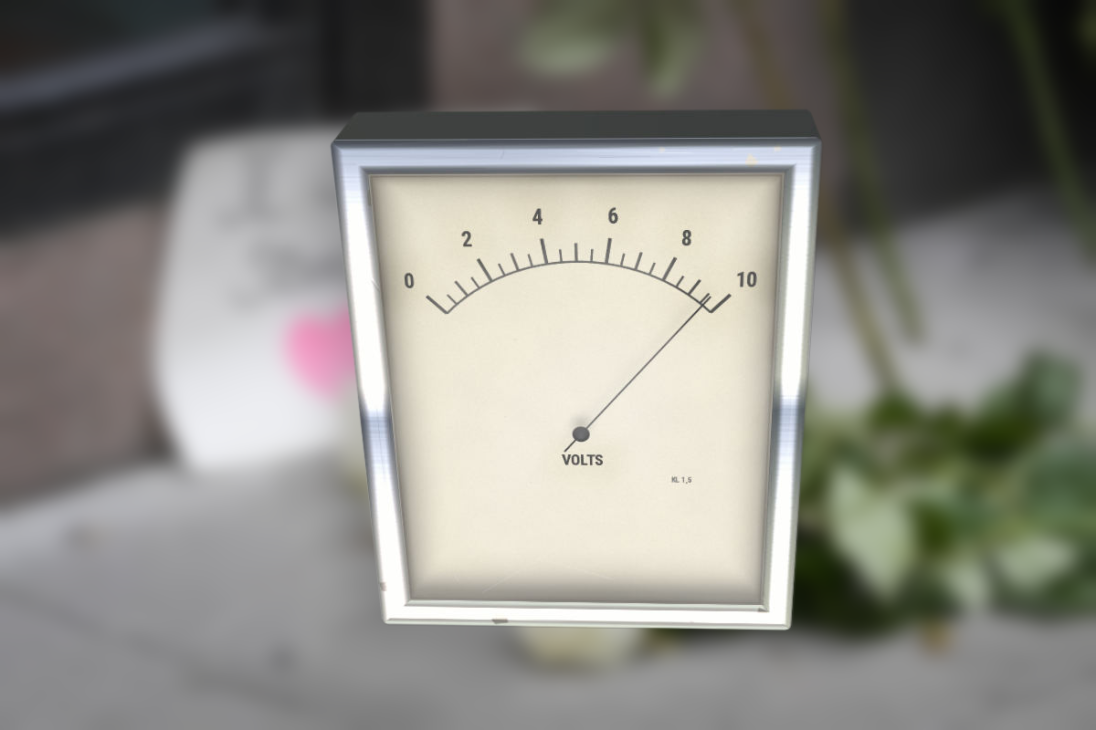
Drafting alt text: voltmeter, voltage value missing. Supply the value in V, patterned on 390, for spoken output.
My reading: 9.5
